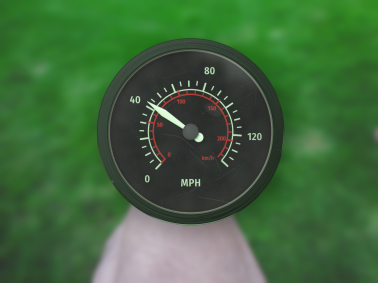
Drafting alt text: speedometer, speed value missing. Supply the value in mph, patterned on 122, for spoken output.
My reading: 42.5
